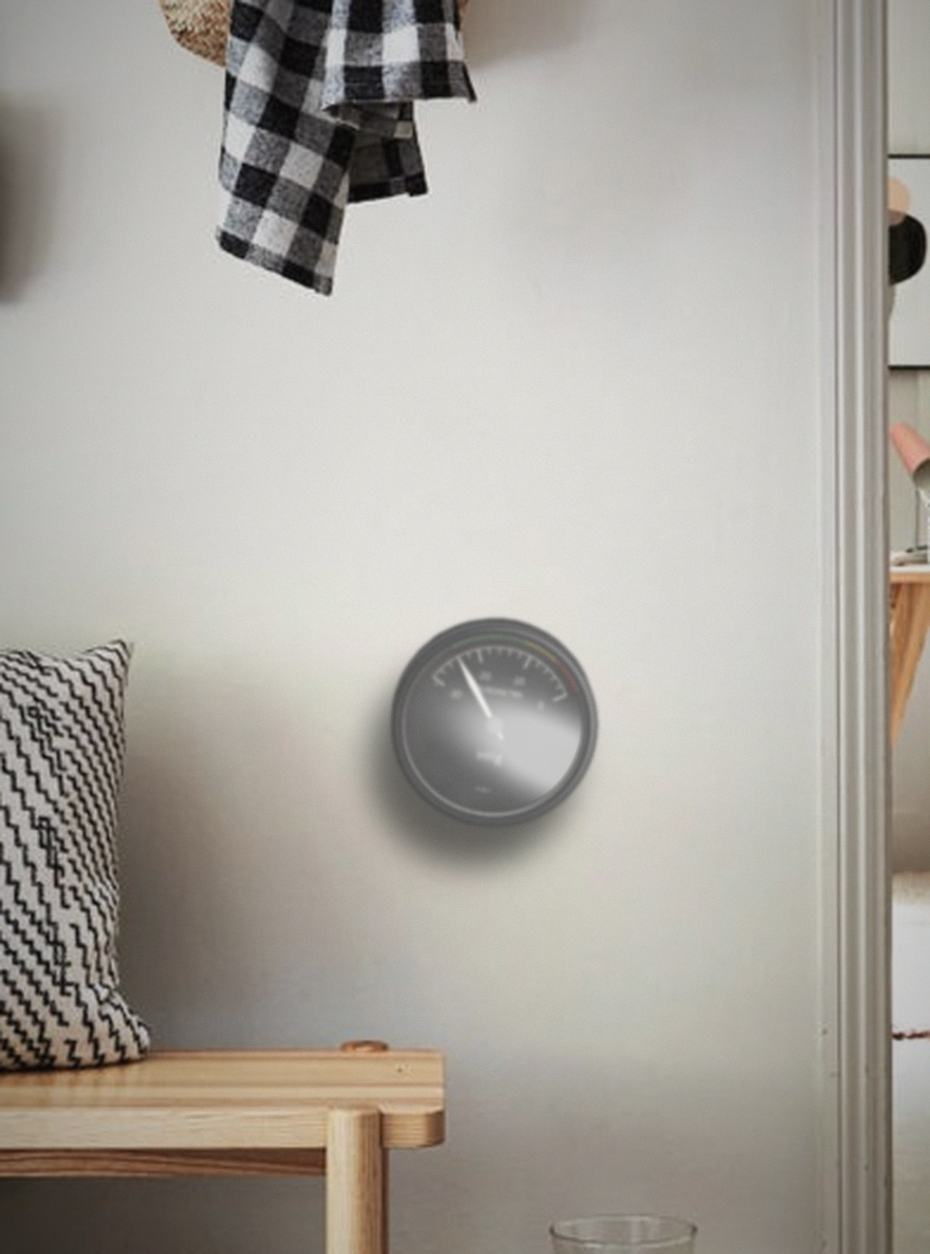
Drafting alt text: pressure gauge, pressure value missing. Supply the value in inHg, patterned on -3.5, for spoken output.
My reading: -24
